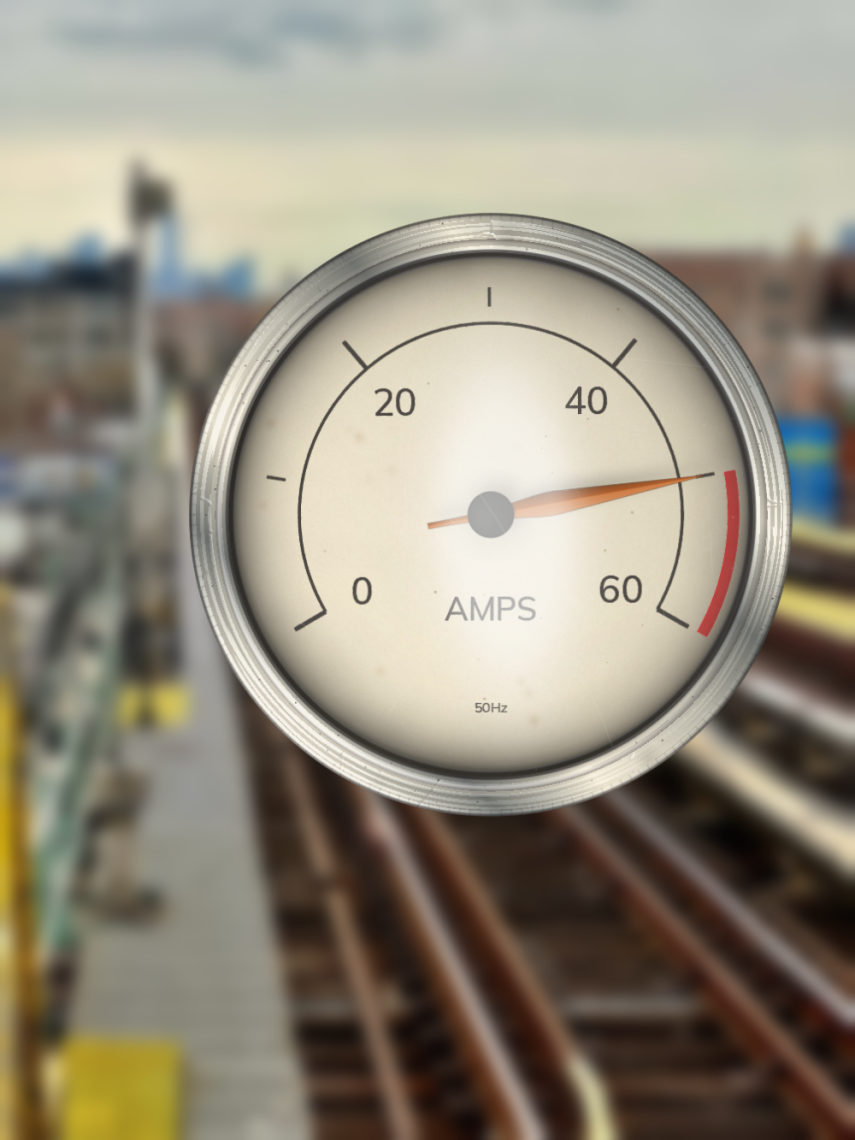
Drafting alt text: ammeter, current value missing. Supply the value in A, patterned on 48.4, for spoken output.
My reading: 50
